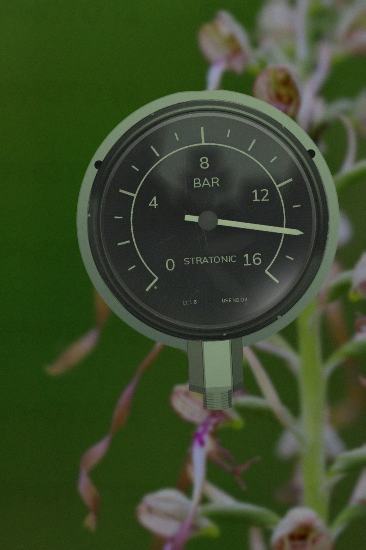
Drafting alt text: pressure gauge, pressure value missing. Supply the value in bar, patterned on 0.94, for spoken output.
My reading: 14
